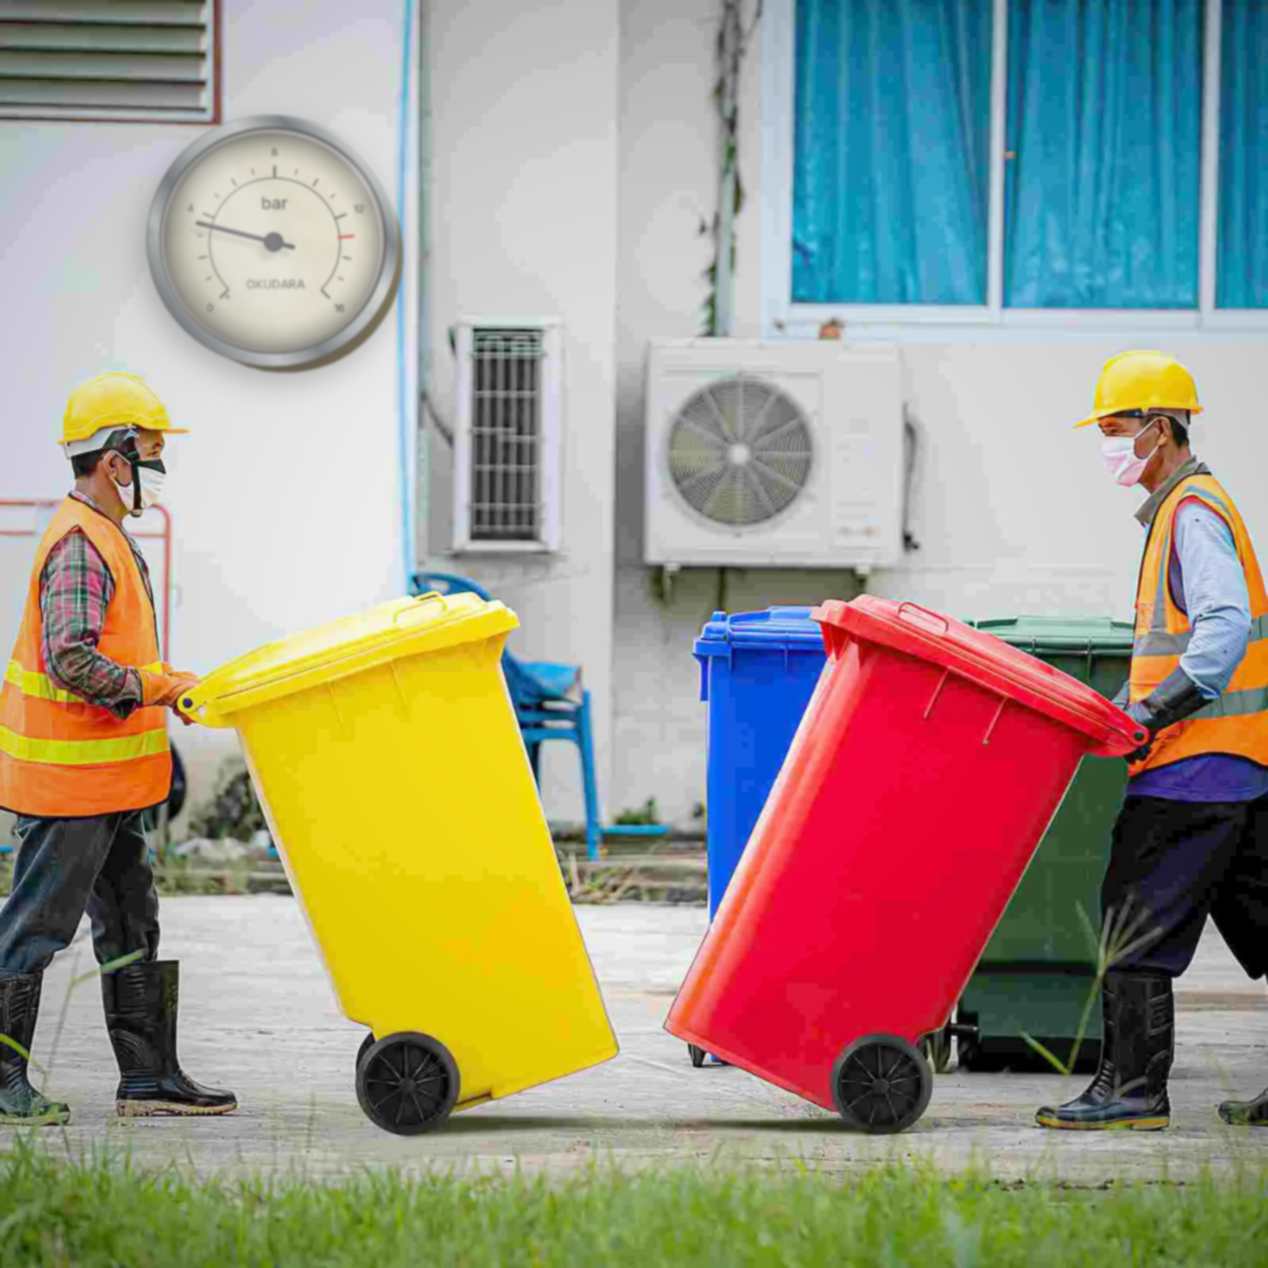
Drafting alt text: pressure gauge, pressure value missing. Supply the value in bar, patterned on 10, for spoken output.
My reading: 3.5
